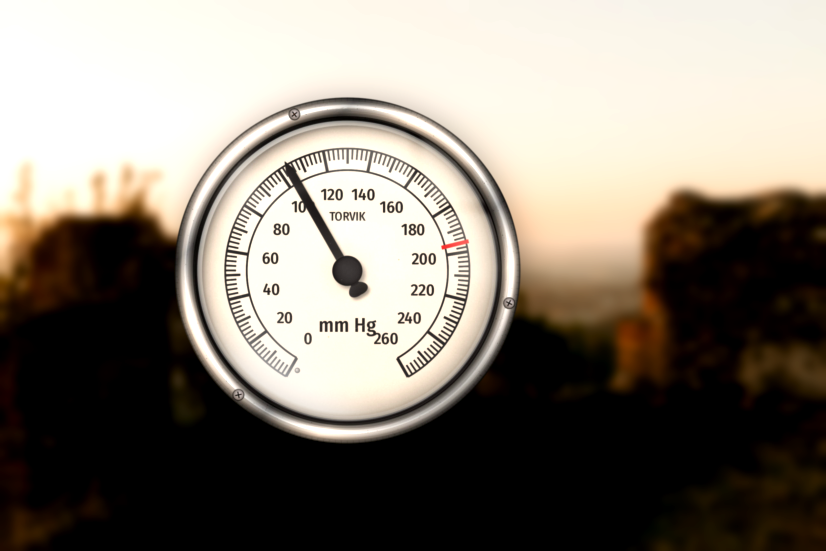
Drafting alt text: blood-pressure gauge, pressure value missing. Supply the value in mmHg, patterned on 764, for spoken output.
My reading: 104
